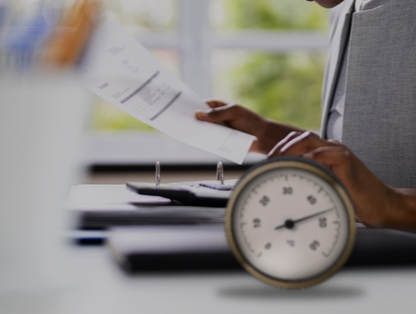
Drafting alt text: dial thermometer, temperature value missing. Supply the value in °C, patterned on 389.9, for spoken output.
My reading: 46
